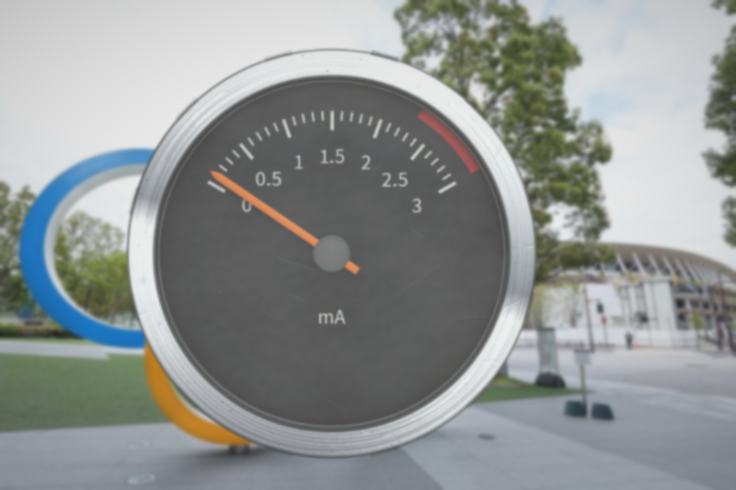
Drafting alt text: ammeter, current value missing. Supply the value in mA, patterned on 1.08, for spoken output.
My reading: 0.1
